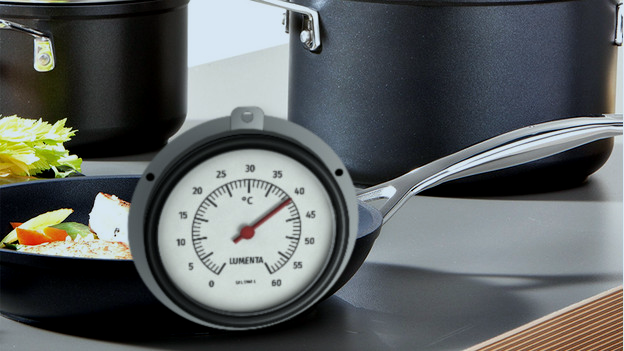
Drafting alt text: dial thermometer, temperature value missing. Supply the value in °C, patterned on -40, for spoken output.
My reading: 40
